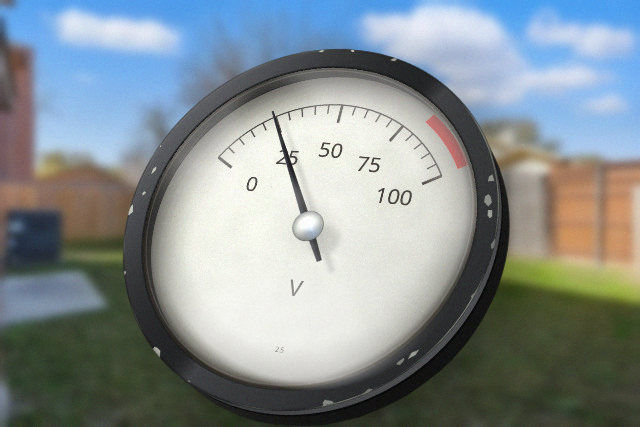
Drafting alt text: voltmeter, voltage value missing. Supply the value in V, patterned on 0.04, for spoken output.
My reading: 25
